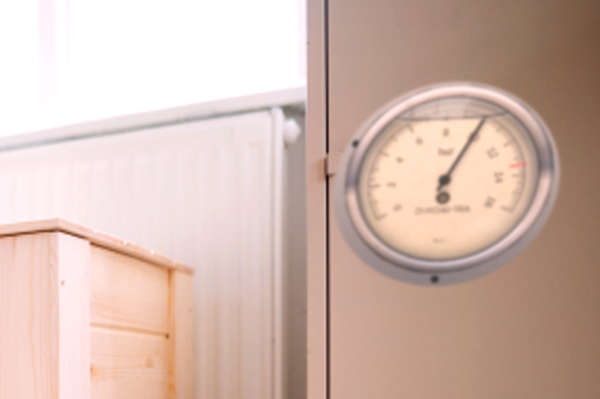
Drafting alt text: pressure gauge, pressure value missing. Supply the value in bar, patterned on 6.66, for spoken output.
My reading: 10
